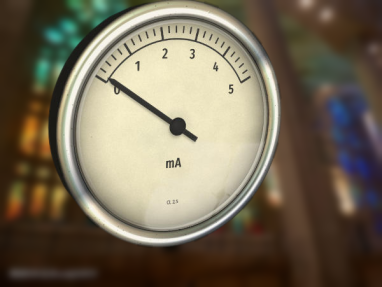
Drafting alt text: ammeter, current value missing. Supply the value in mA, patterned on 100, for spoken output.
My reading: 0.1
